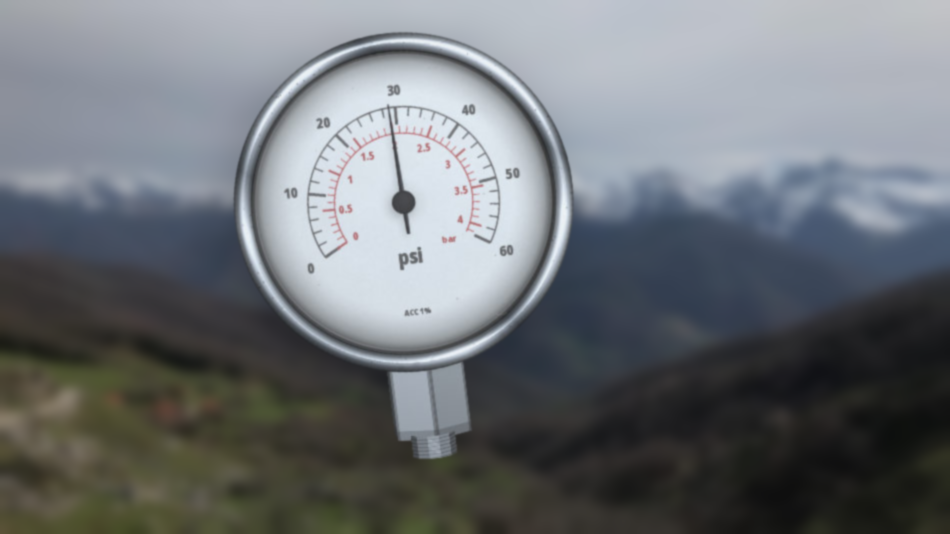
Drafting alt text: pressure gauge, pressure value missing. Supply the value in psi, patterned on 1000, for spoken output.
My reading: 29
